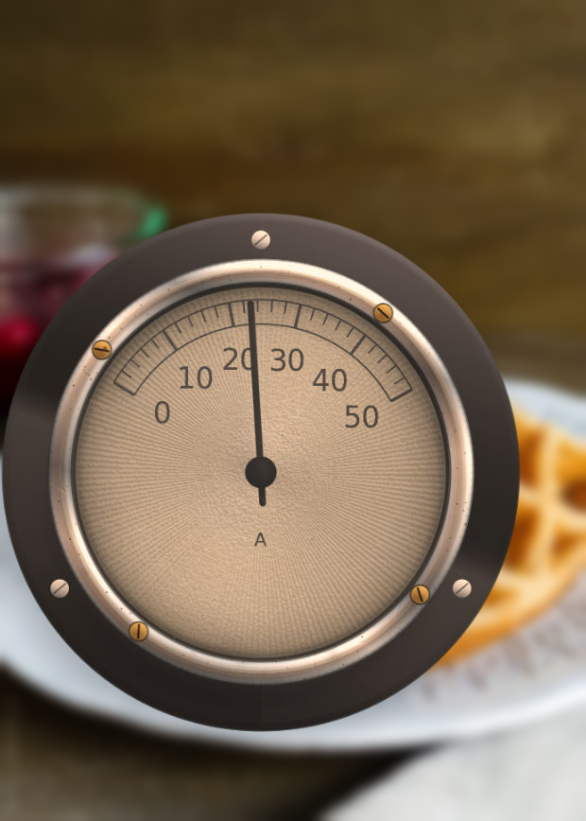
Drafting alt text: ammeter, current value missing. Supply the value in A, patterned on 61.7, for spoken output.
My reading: 23
